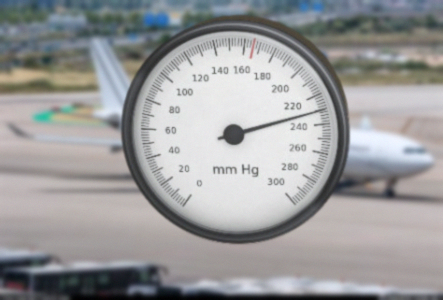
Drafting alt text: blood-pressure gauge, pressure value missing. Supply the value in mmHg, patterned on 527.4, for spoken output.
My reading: 230
